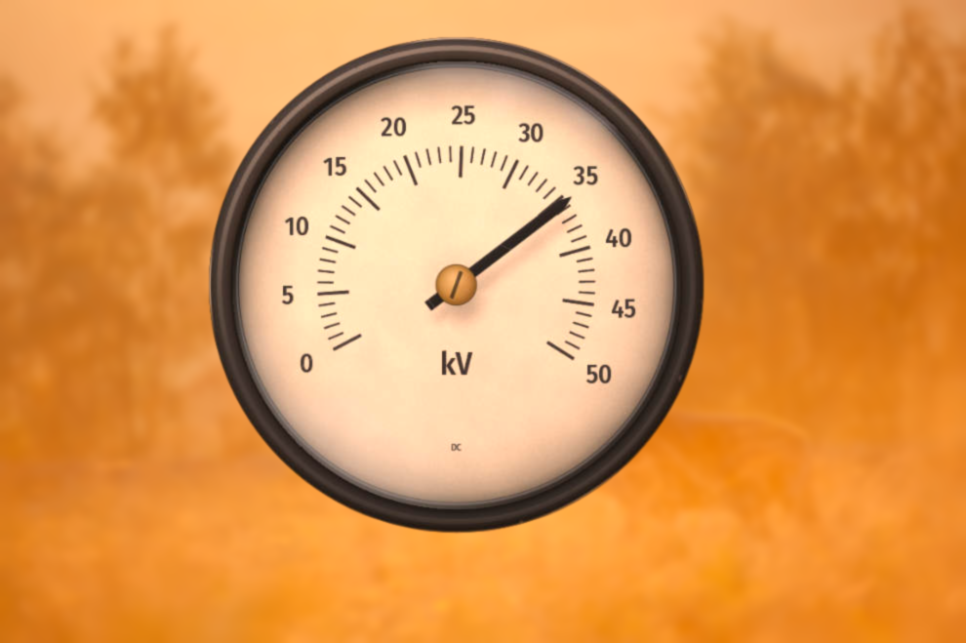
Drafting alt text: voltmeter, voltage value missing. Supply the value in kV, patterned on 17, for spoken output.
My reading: 35.5
